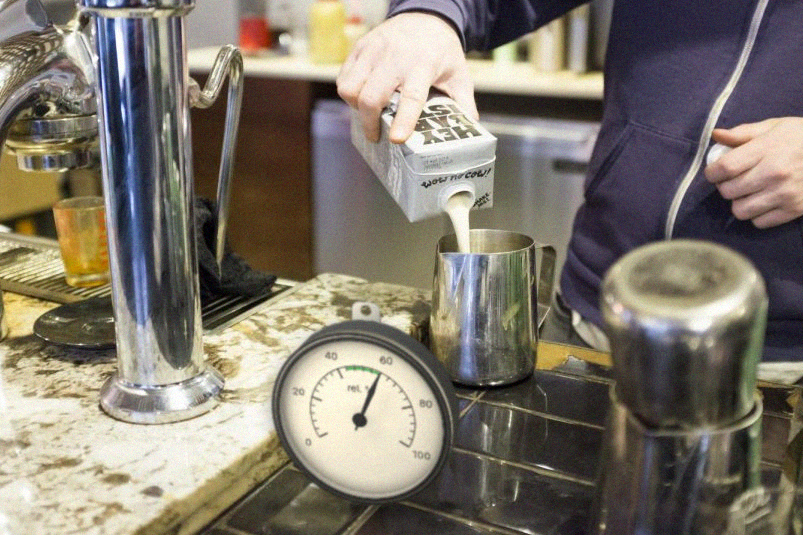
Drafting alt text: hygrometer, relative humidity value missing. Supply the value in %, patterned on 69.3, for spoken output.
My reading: 60
